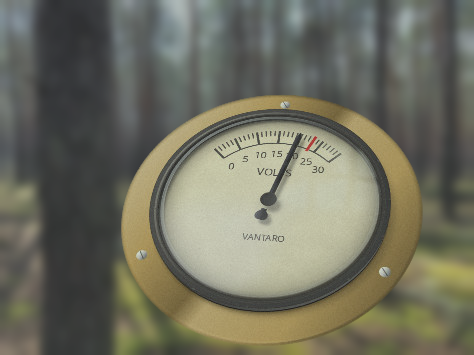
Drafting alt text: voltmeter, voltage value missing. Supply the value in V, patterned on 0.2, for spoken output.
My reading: 20
